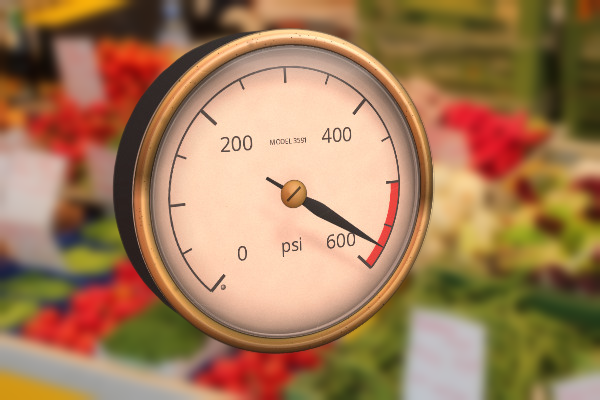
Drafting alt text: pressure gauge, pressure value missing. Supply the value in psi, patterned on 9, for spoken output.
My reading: 575
